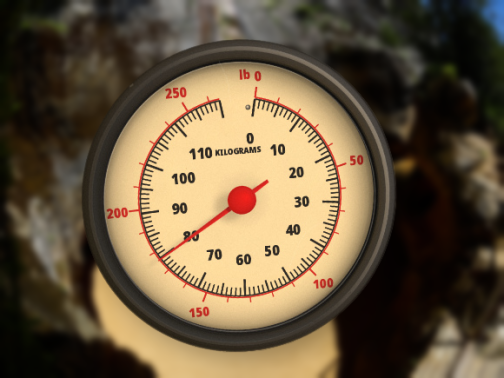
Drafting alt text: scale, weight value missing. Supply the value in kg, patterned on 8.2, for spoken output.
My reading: 80
